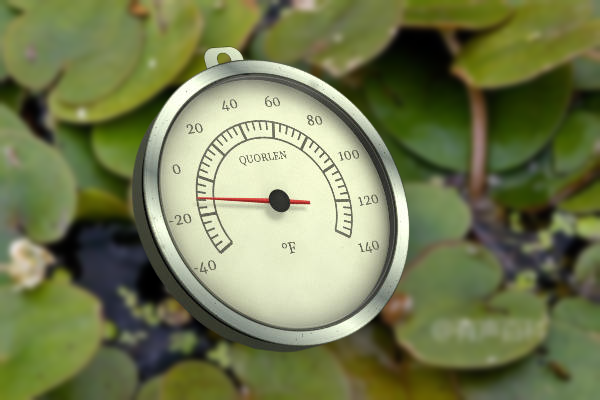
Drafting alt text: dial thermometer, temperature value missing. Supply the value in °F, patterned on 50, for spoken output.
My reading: -12
